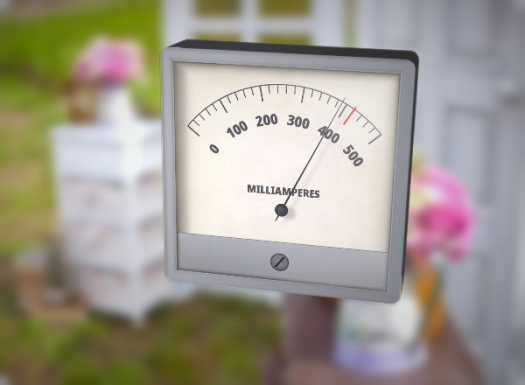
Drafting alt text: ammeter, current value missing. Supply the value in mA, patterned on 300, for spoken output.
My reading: 390
